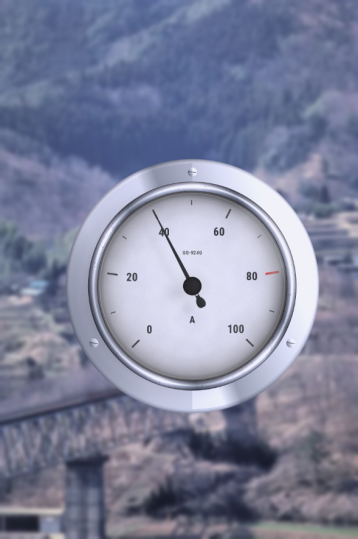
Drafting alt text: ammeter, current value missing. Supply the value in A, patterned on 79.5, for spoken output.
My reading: 40
